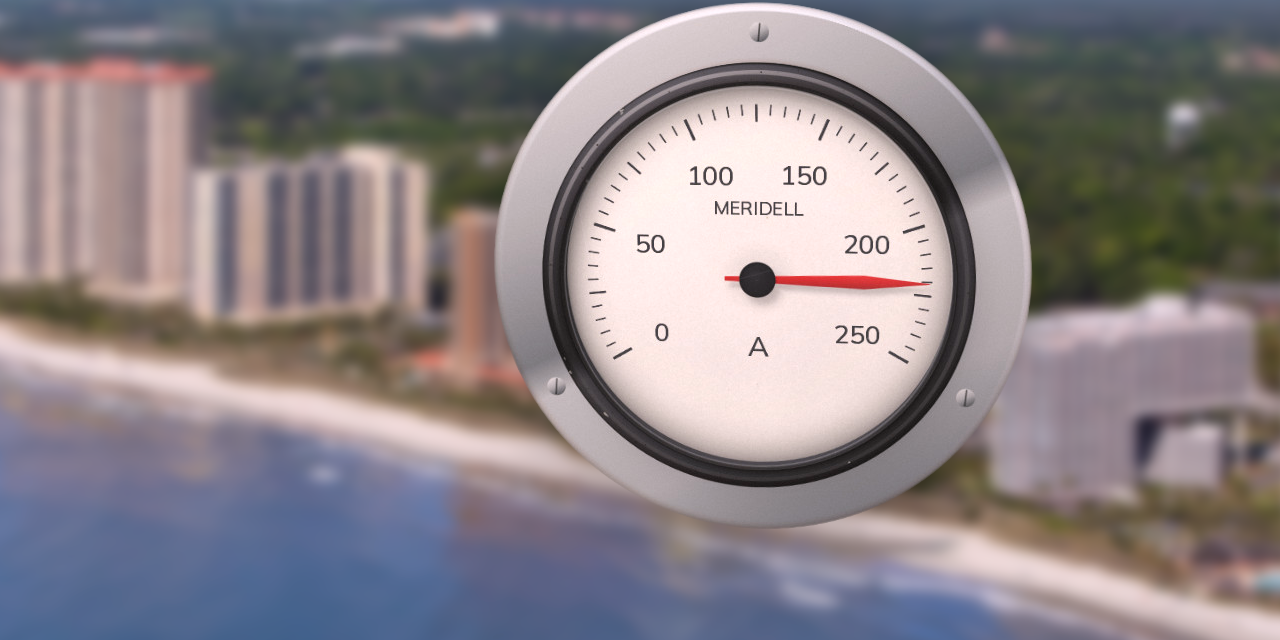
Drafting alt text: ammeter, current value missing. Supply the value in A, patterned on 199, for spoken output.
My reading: 220
